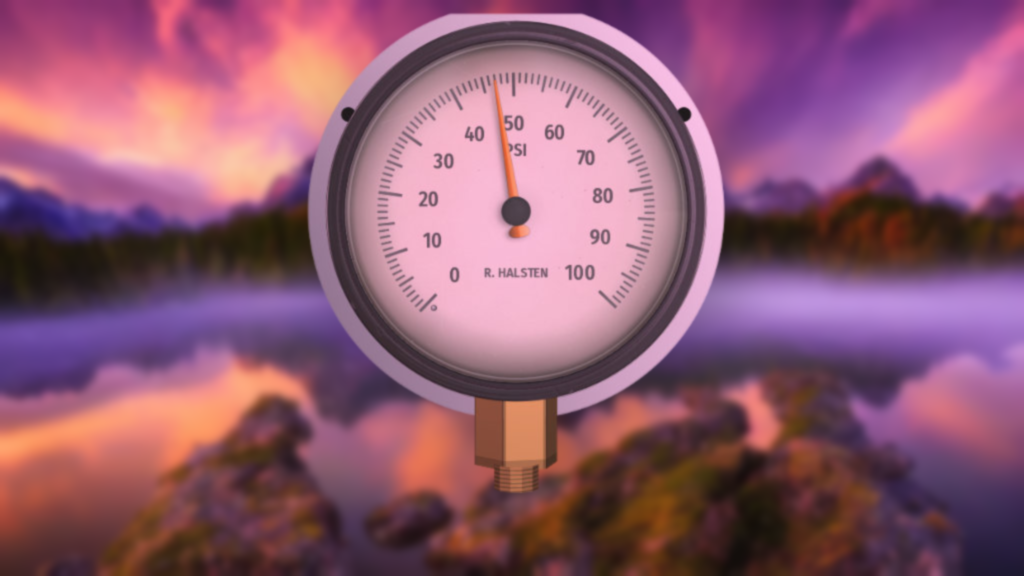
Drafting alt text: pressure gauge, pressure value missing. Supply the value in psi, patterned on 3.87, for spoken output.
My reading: 47
